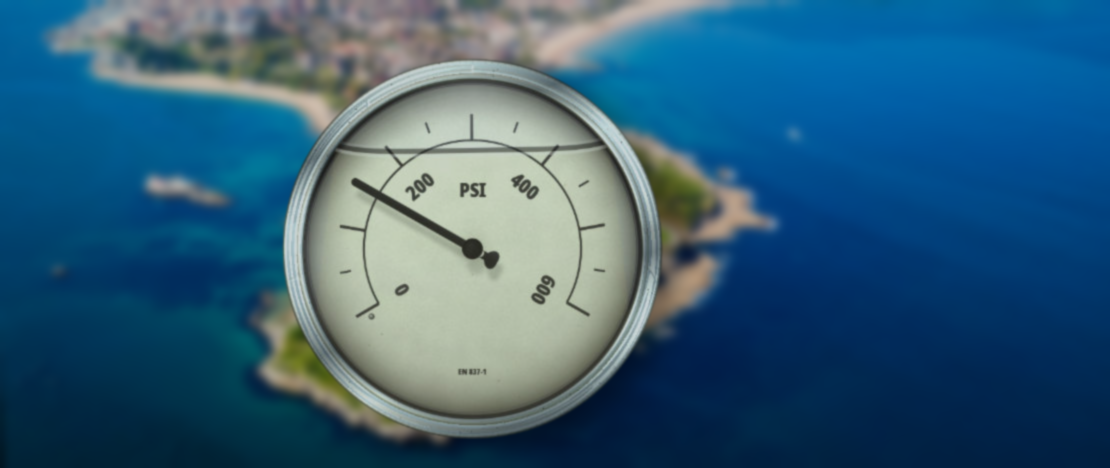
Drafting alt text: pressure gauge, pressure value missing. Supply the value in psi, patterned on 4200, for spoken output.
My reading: 150
